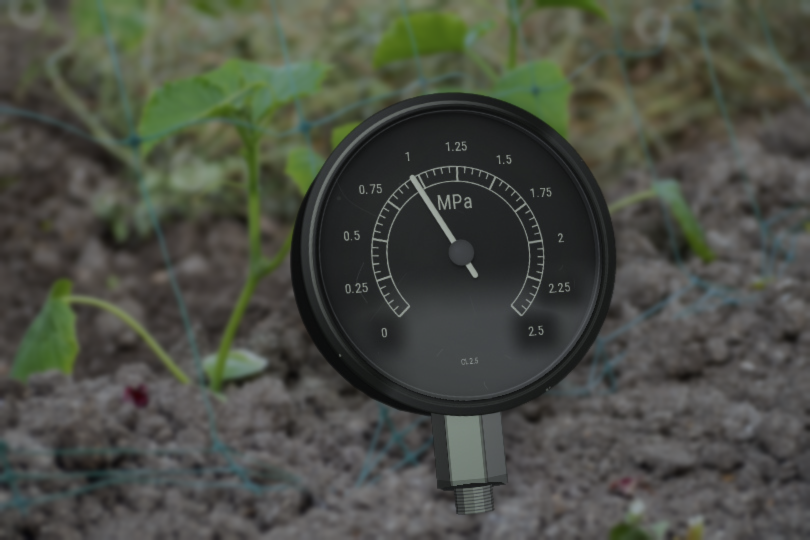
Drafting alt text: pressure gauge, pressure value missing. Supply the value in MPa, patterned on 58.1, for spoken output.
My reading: 0.95
